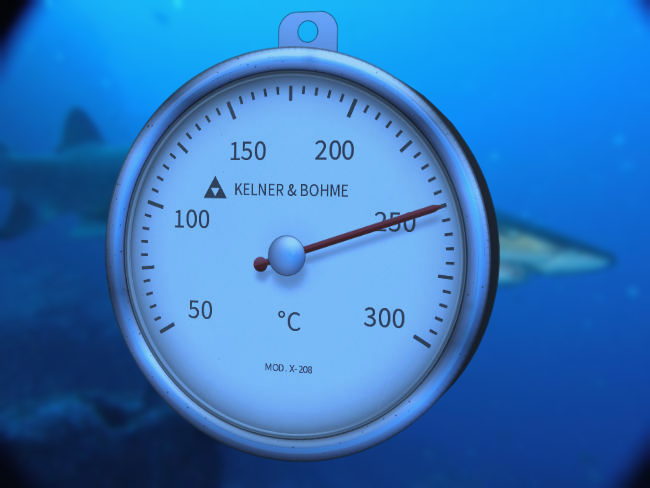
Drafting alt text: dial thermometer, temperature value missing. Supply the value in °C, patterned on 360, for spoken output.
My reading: 250
